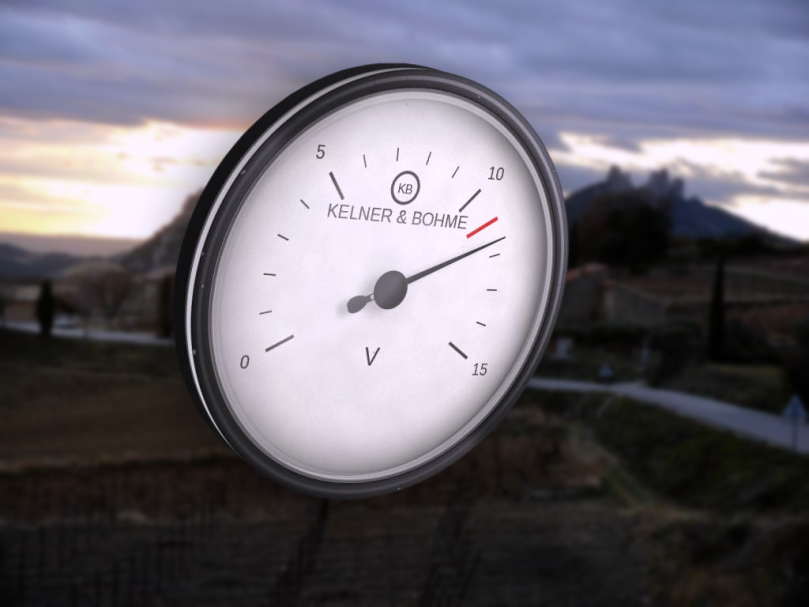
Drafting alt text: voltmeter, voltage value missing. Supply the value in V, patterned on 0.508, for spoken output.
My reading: 11.5
